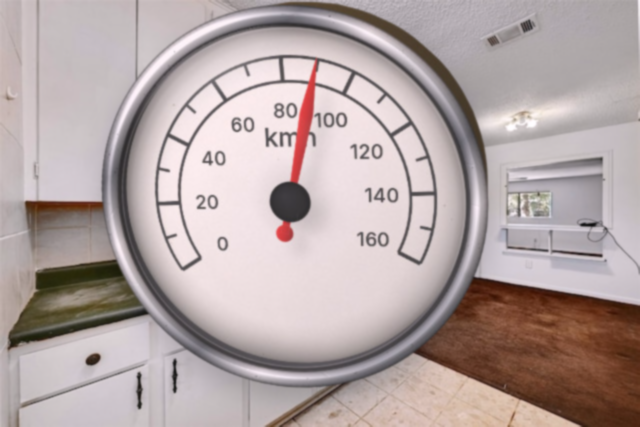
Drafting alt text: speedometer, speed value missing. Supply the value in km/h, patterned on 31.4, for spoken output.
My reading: 90
